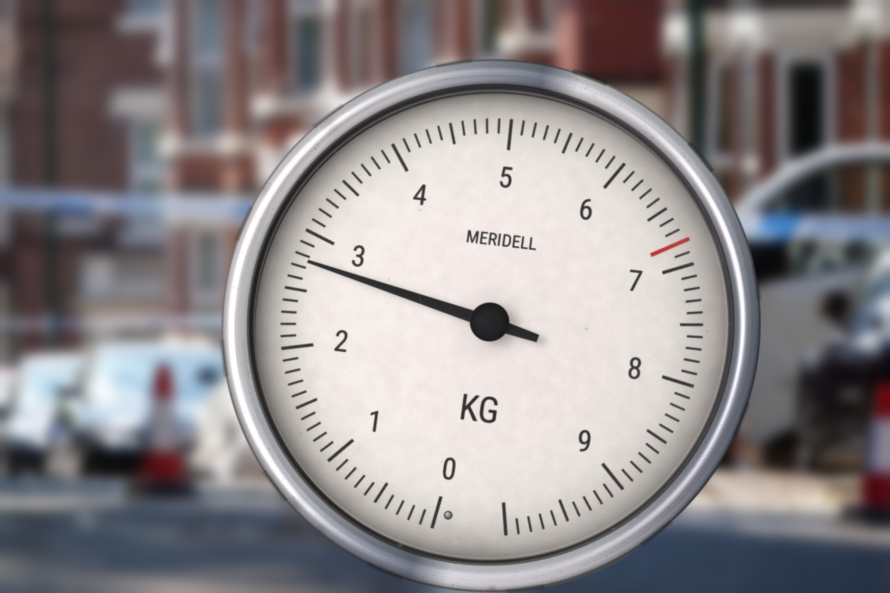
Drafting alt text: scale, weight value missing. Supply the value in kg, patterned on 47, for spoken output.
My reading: 2.75
